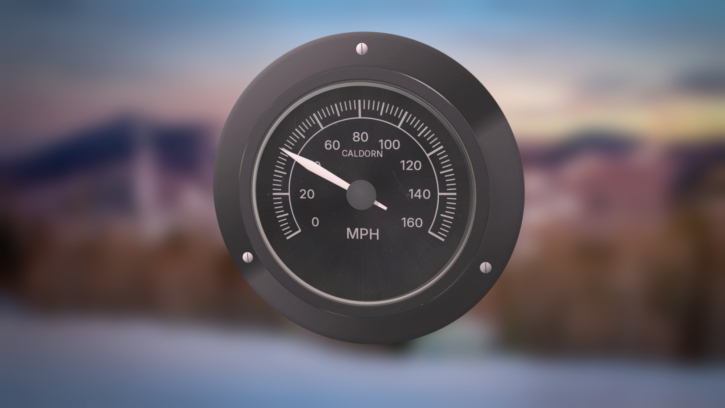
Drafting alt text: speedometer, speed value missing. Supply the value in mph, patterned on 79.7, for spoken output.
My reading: 40
